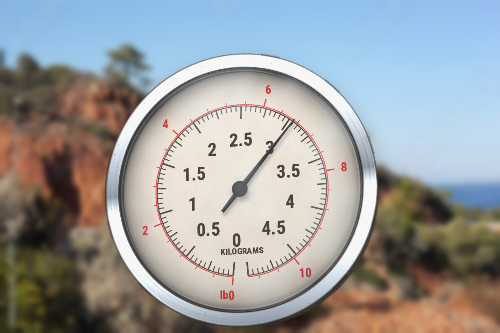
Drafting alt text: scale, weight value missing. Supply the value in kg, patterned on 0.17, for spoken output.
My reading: 3.05
